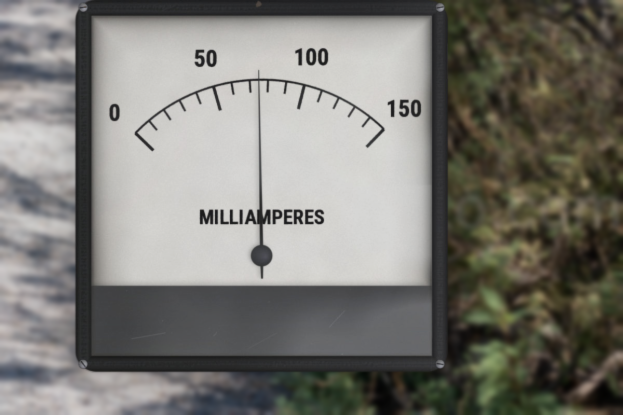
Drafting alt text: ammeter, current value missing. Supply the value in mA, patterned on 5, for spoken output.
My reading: 75
